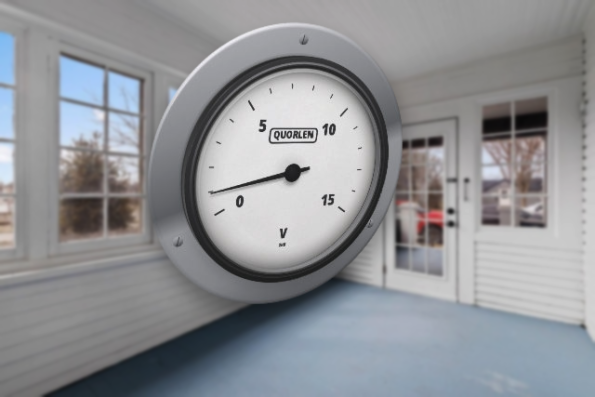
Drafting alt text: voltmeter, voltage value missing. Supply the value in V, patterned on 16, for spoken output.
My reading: 1
